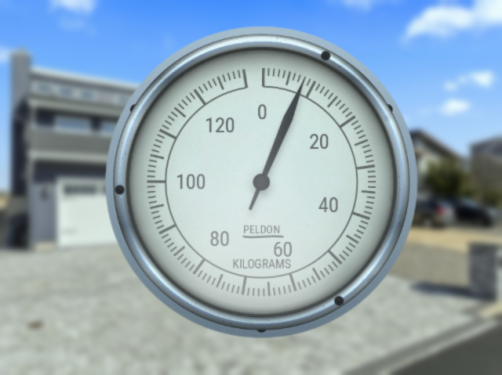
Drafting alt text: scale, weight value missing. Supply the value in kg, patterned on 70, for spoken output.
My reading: 8
